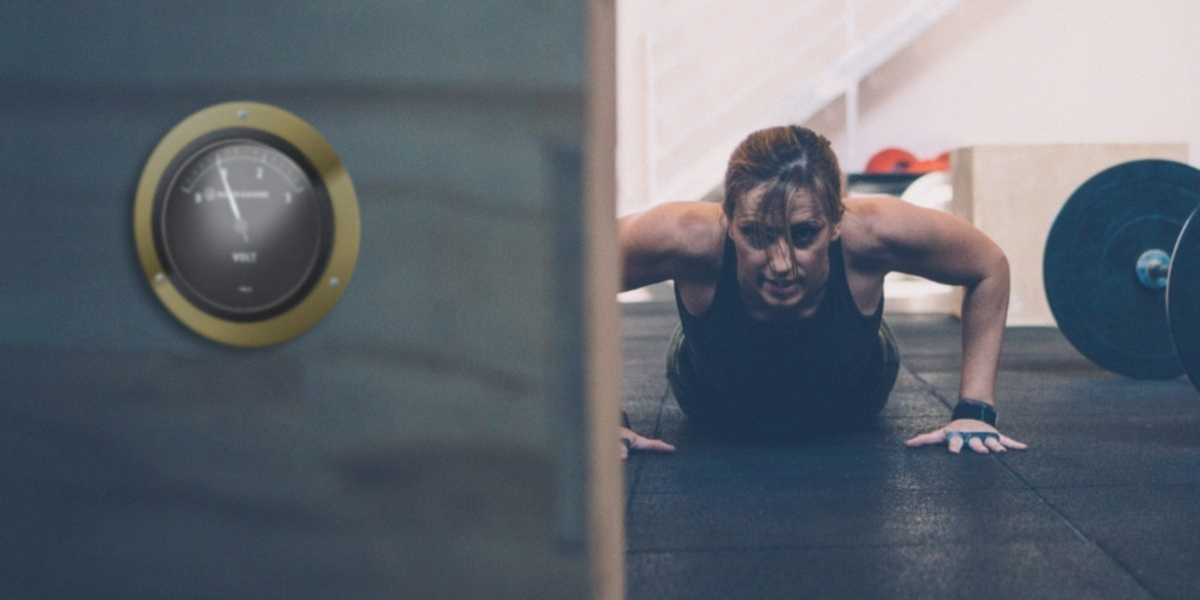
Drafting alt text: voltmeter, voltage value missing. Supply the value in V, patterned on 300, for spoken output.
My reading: 1
